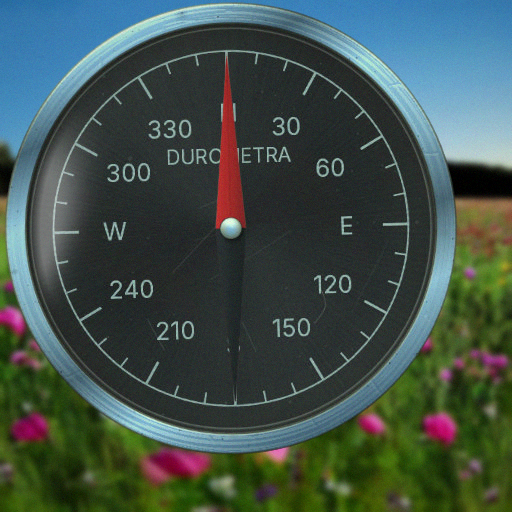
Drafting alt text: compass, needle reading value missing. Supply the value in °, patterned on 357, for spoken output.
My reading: 0
